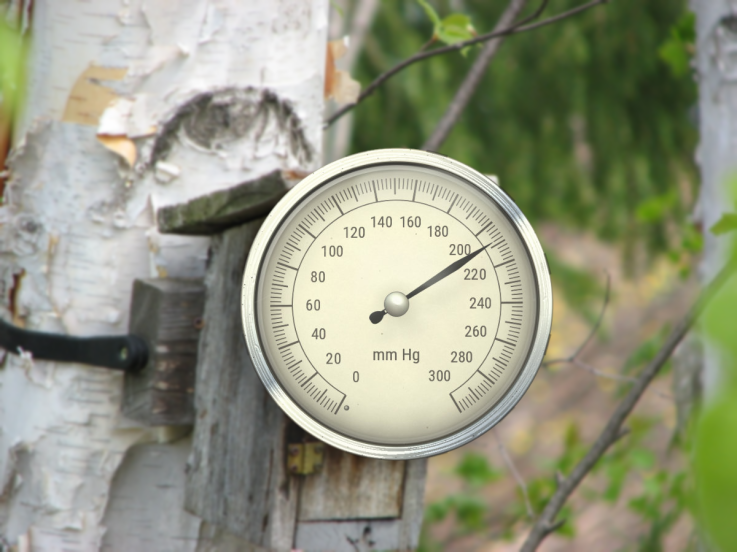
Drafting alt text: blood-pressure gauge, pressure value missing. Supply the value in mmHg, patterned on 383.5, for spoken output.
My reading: 208
